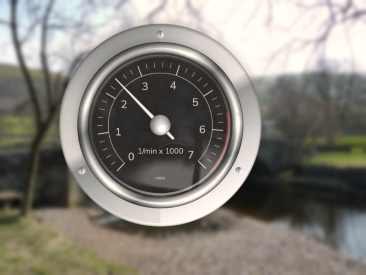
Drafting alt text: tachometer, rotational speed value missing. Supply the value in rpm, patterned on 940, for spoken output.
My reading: 2400
